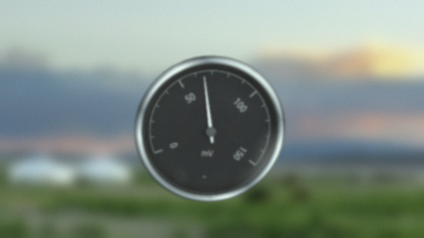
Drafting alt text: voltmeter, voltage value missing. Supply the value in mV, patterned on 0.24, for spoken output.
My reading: 65
